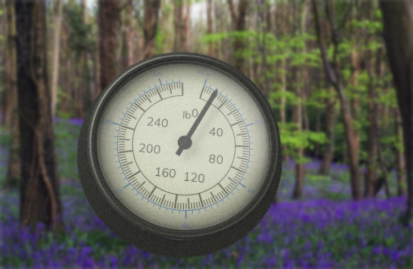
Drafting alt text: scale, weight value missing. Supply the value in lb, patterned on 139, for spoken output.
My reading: 10
